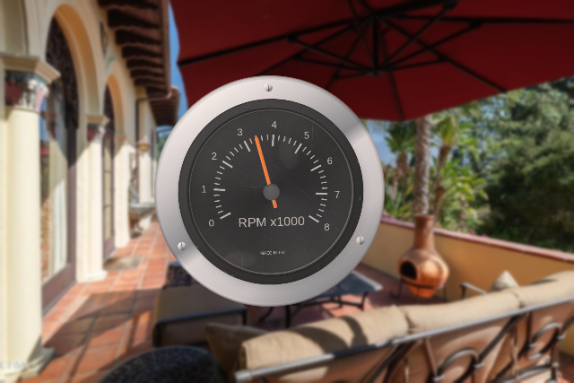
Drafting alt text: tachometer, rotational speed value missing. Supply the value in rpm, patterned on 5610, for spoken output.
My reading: 3400
